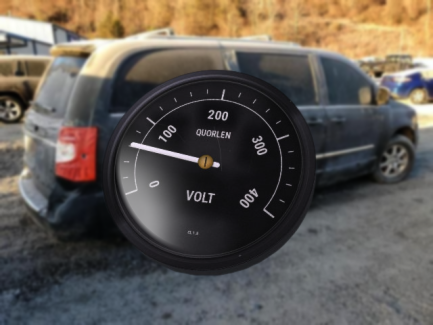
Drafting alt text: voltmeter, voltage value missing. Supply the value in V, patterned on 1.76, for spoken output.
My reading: 60
